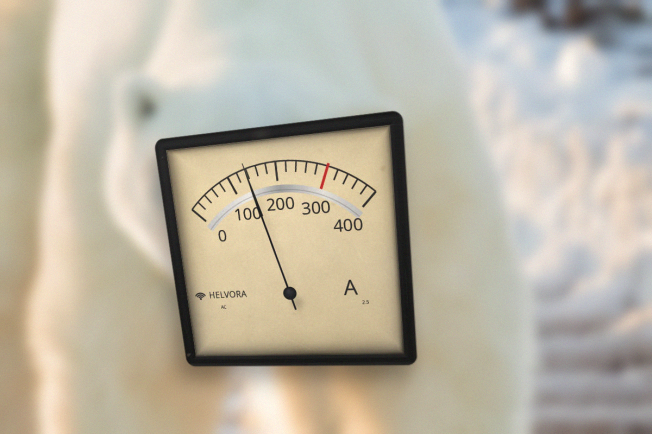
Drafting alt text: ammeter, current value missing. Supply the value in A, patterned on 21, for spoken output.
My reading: 140
